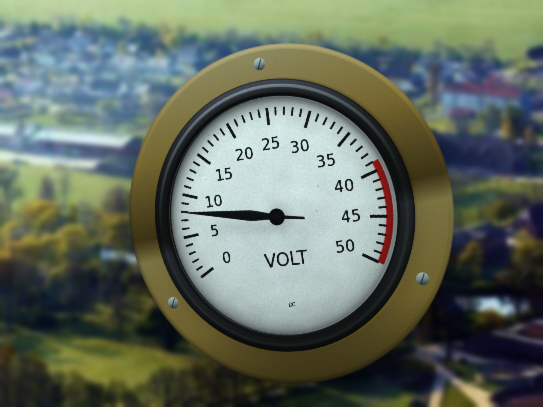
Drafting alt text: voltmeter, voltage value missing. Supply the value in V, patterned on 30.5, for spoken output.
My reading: 8
